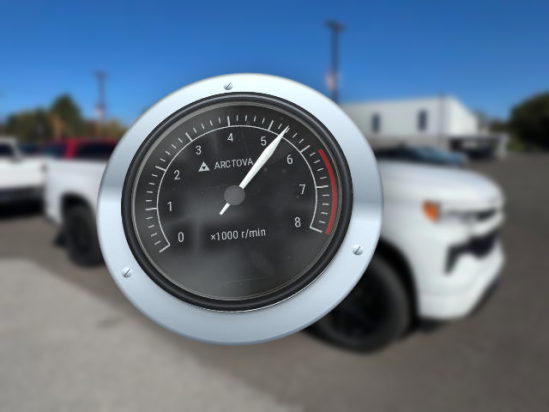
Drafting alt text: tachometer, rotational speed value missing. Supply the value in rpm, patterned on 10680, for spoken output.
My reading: 5400
